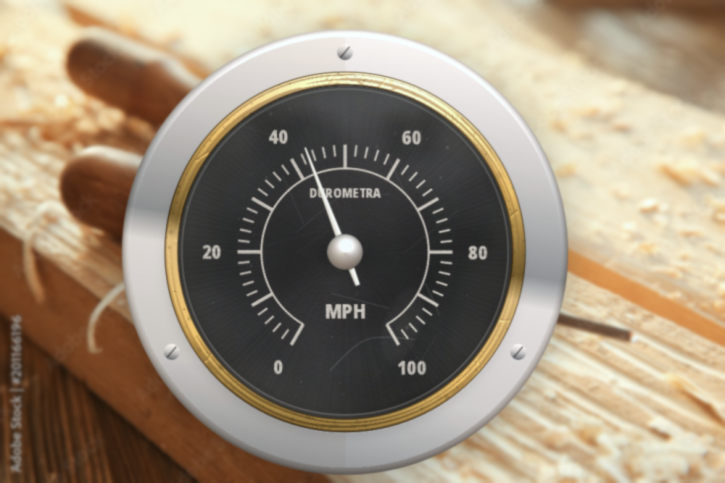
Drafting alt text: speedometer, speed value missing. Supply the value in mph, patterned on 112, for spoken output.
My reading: 43
